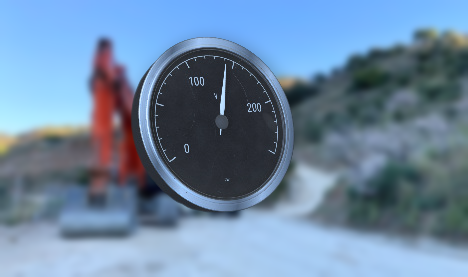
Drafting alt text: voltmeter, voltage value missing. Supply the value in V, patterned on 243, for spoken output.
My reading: 140
